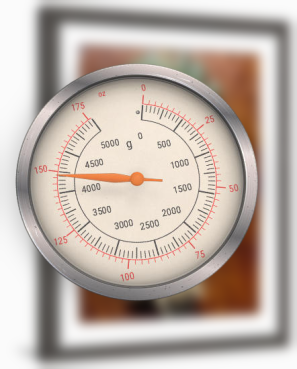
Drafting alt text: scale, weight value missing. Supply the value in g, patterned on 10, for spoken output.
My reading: 4200
